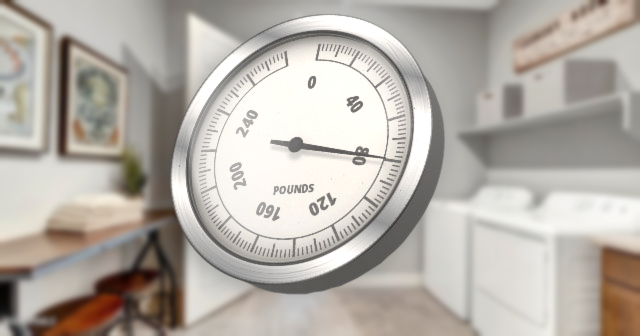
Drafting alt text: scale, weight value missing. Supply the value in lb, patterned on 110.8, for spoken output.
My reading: 80
